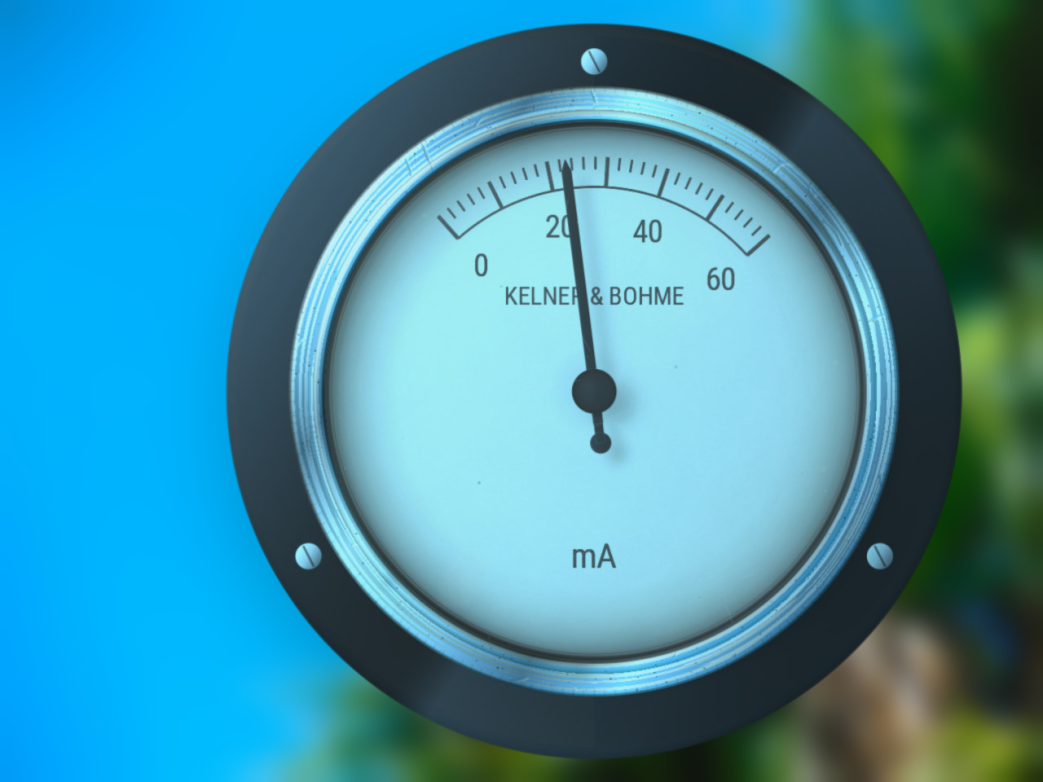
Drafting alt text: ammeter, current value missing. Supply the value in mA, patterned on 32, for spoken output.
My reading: 23
